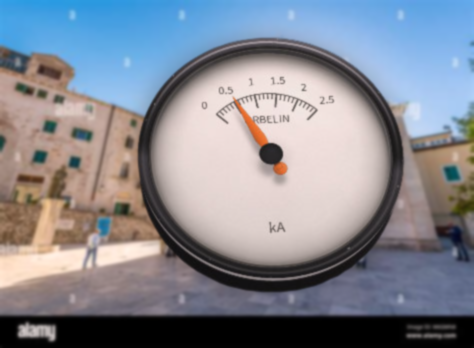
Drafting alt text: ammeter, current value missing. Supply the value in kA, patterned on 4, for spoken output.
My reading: 0.5
